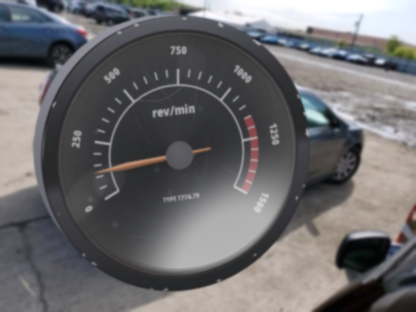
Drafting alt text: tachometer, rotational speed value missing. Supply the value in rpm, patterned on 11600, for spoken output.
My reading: 125
